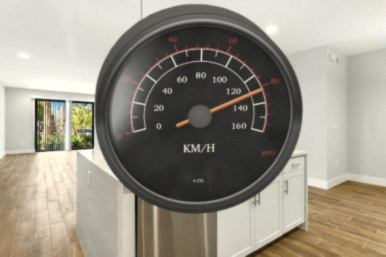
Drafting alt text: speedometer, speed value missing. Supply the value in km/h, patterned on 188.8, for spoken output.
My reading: 130
